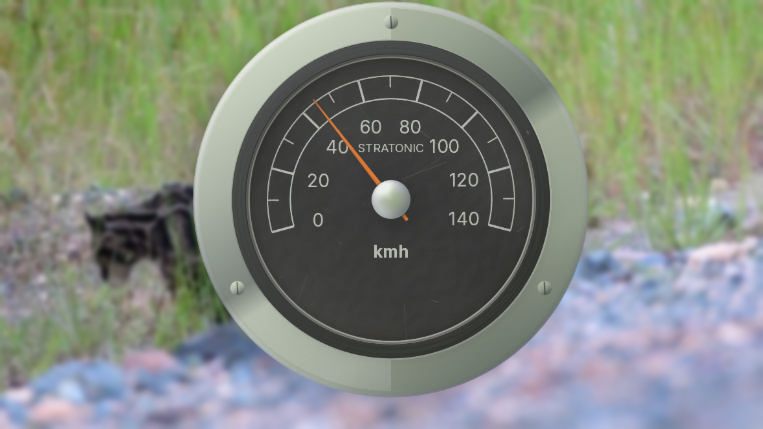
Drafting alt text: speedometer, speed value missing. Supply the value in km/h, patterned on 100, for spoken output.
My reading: 45
